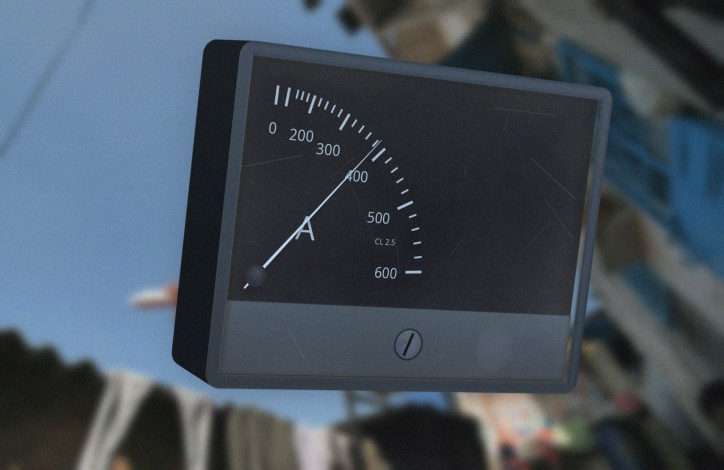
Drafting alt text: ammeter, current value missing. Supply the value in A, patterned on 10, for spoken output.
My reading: 380
